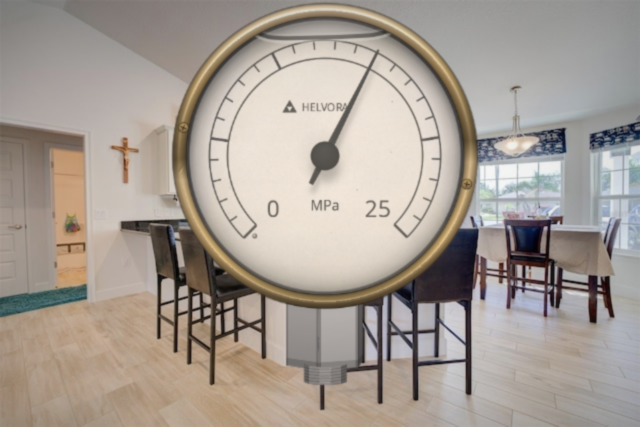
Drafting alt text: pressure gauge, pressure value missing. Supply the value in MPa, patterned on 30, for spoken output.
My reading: 15
